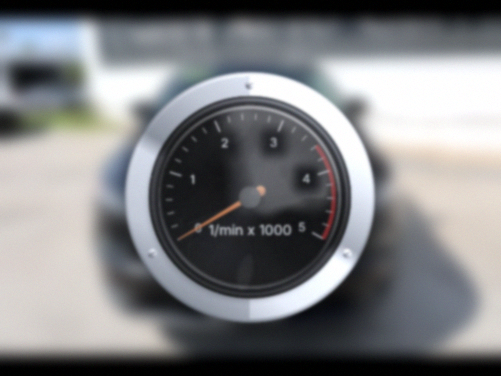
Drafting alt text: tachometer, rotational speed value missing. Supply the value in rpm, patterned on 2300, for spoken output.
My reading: 0
